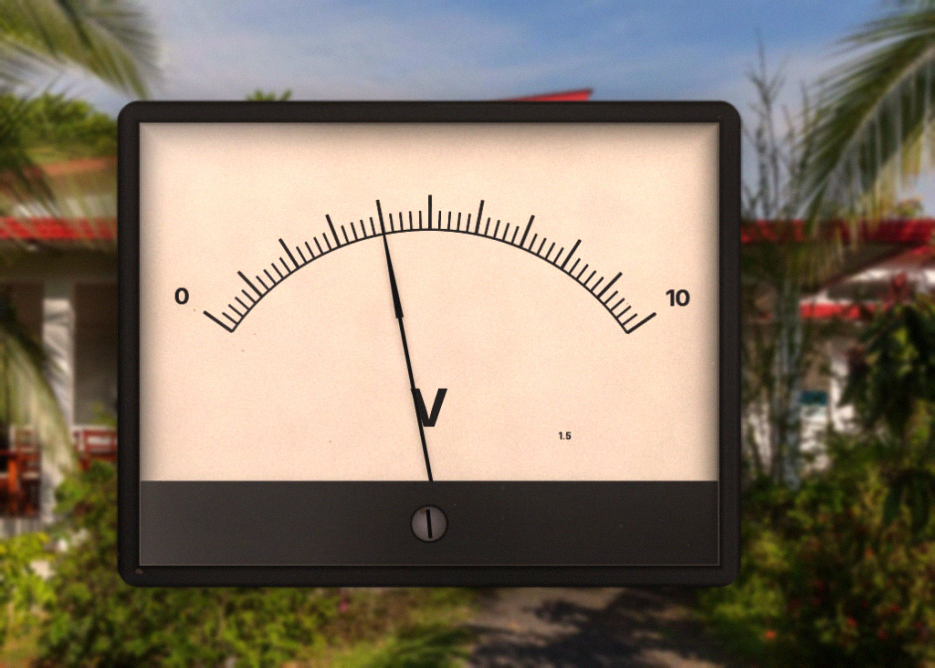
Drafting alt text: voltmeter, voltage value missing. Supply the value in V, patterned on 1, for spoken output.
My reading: 4
